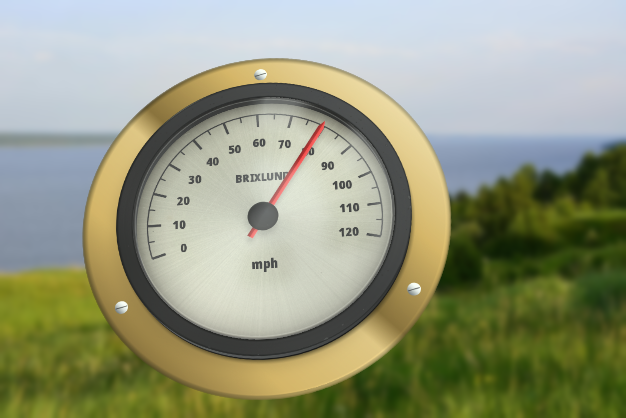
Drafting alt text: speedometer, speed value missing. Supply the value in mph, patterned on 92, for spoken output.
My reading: 80
